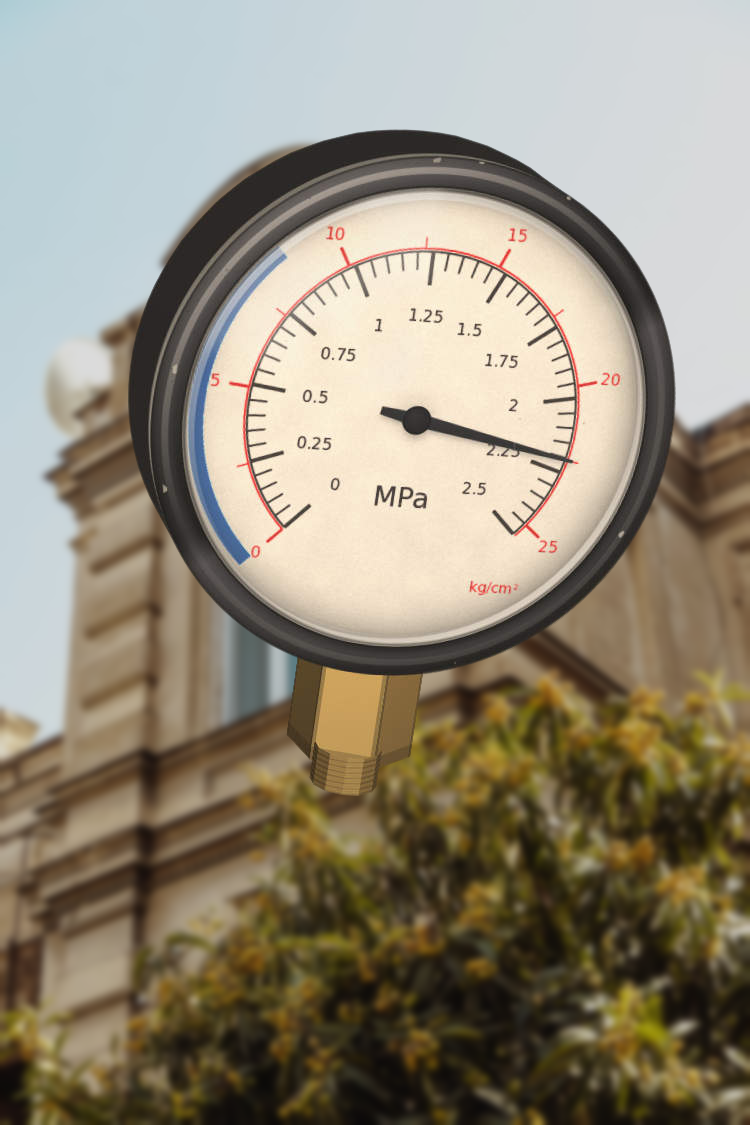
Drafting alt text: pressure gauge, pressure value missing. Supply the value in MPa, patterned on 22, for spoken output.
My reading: 2.2
